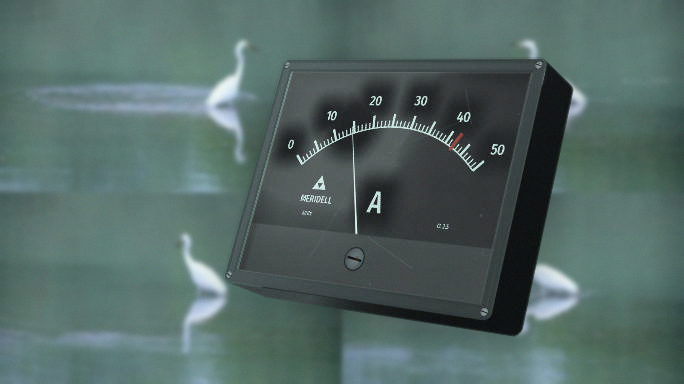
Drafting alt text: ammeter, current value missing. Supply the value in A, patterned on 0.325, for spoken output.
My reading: 15
